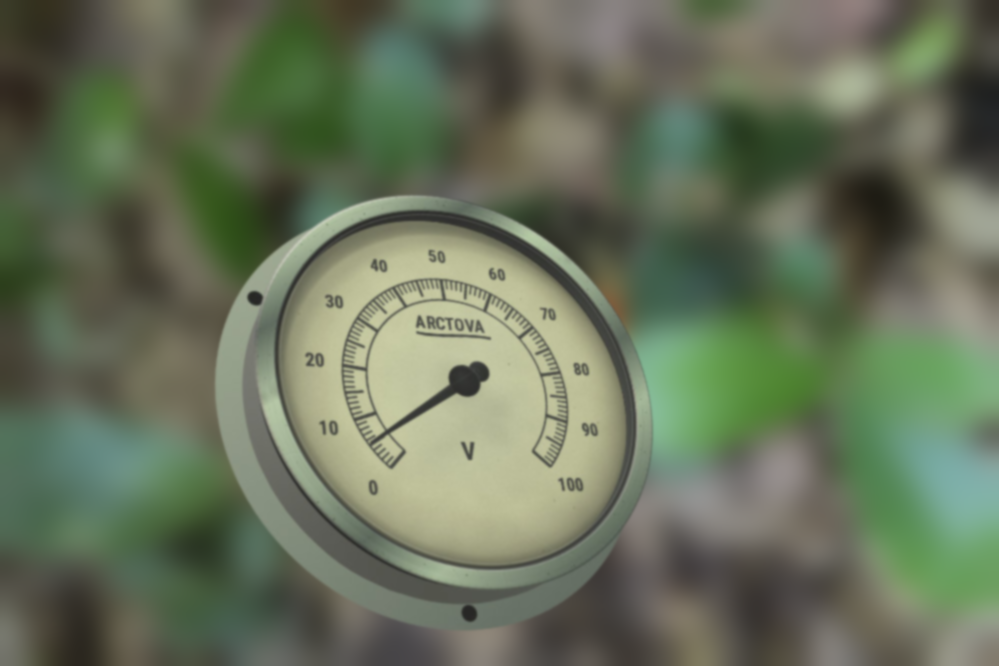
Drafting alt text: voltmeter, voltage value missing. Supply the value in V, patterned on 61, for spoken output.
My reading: 5
